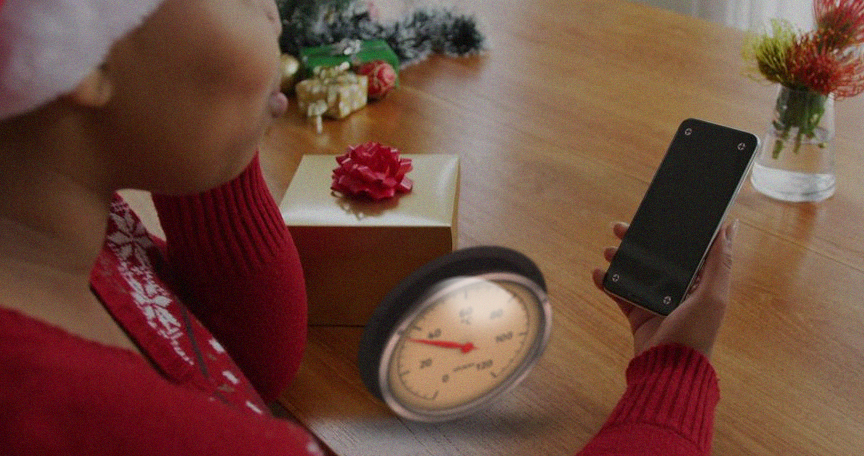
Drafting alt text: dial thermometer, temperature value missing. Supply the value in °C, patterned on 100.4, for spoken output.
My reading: 36
